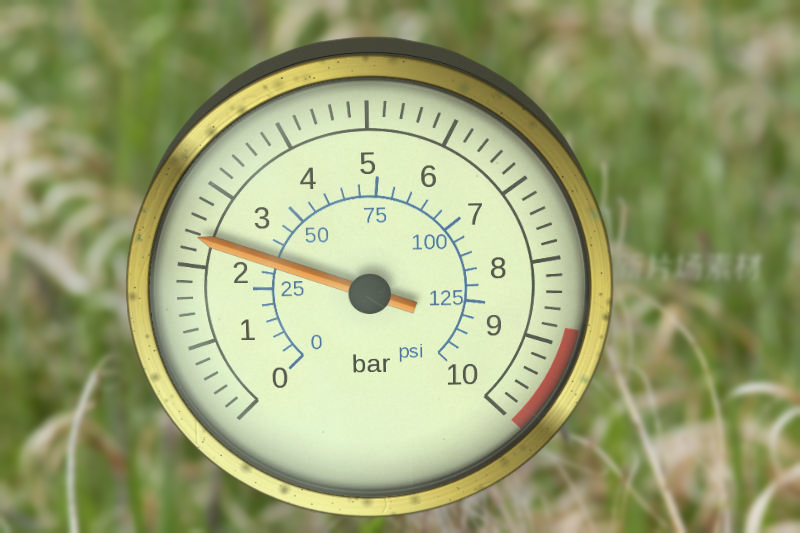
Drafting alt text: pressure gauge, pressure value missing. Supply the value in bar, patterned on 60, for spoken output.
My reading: 2.4
